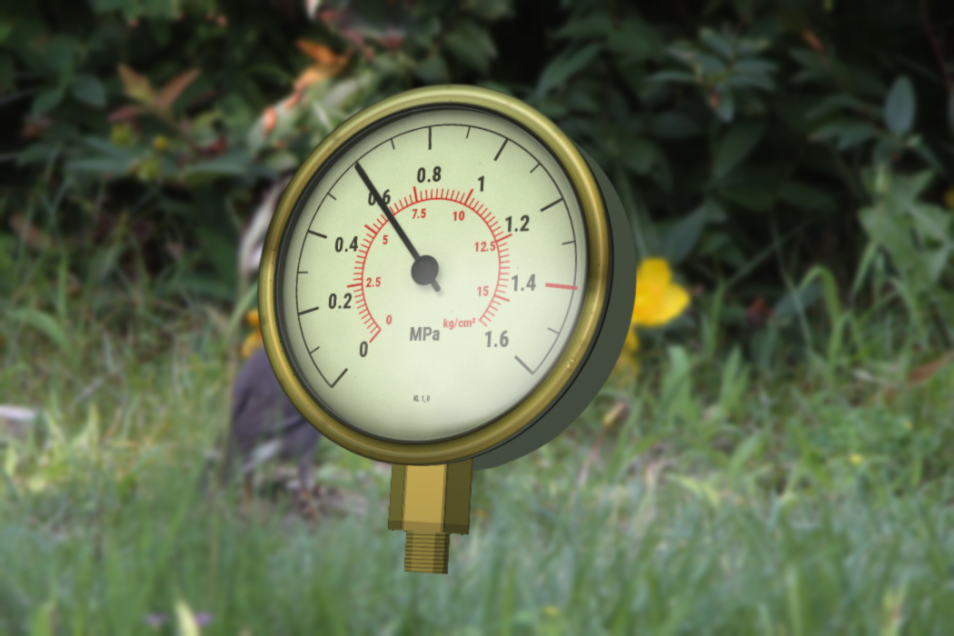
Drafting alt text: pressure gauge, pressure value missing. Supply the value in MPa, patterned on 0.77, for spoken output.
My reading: 0.6
